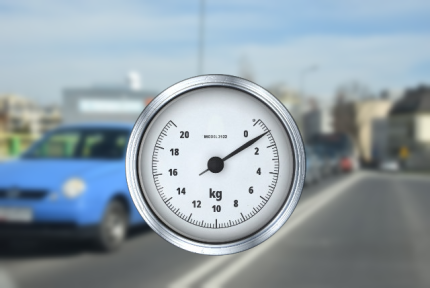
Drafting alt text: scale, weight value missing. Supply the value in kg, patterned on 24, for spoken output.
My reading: 1
